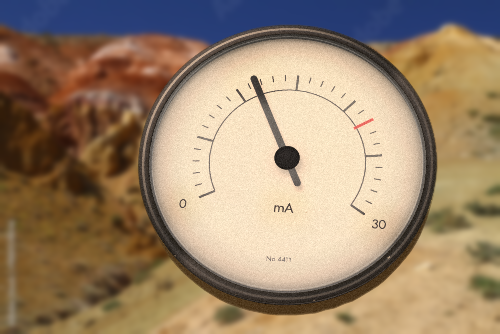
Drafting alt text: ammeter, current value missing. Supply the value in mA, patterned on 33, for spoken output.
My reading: 11.5
